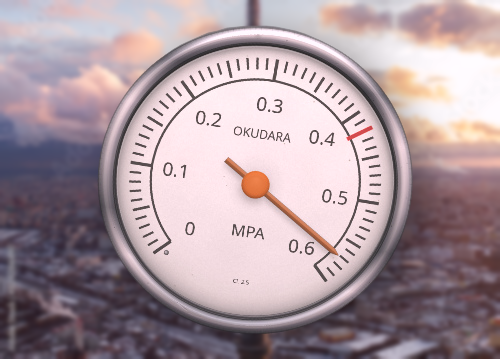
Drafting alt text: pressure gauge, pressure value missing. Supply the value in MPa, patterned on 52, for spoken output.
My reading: 0.57
